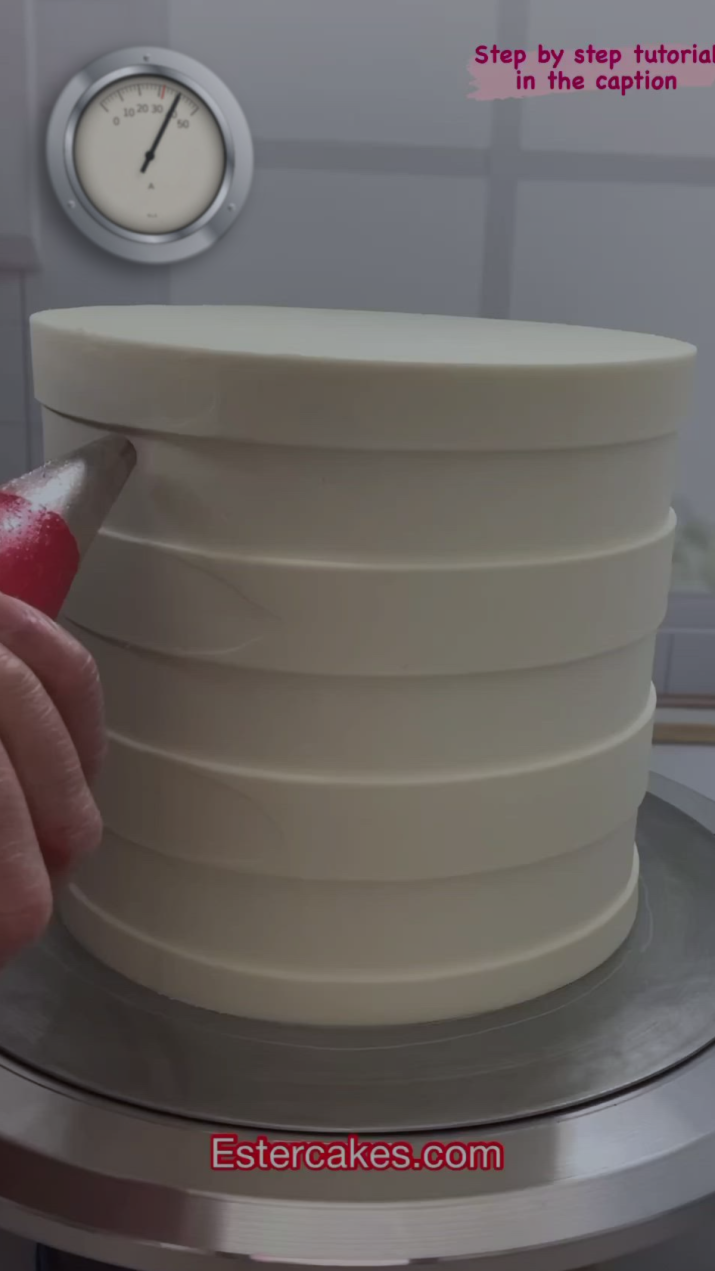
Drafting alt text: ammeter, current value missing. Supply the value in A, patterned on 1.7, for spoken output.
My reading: 40
